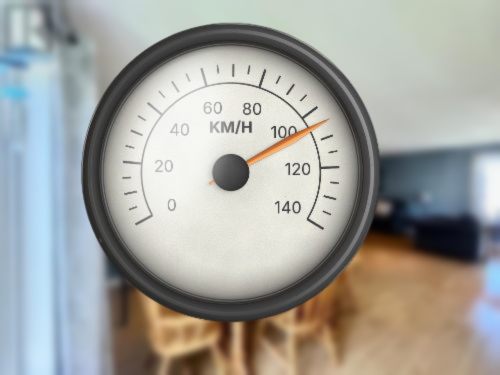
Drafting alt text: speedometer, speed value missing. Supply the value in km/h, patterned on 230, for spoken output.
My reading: 105
